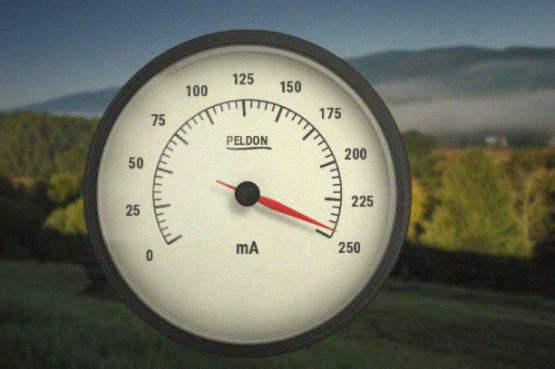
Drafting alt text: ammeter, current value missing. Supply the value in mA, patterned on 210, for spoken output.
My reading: 245
